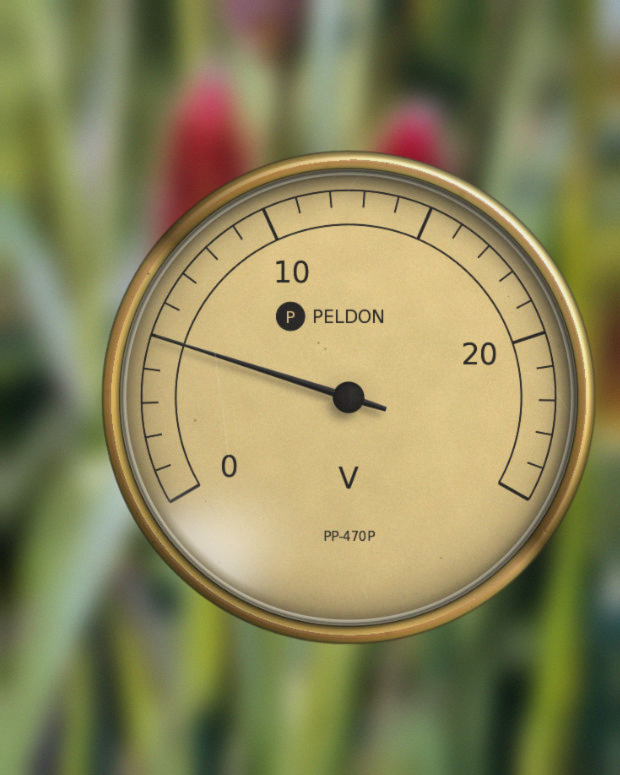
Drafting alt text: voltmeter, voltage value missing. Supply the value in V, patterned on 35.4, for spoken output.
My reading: 5
